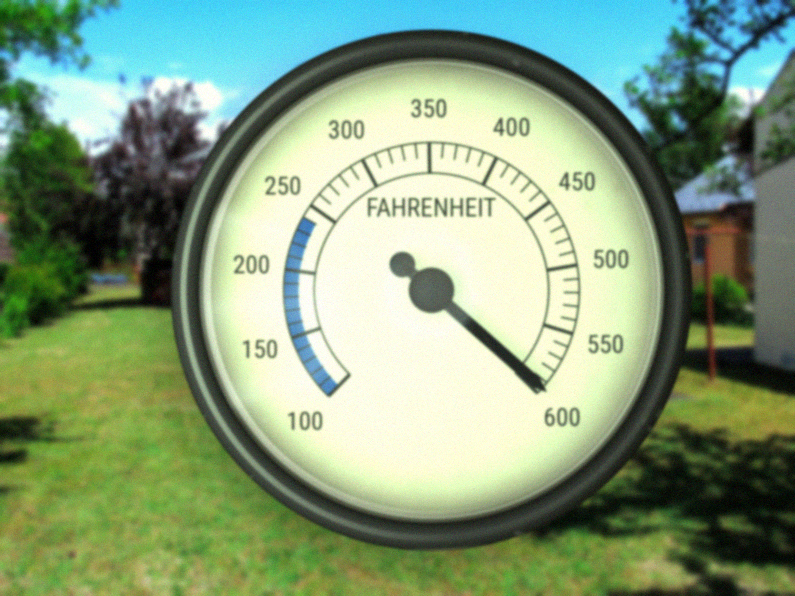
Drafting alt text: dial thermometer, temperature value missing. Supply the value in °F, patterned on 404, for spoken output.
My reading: 595
